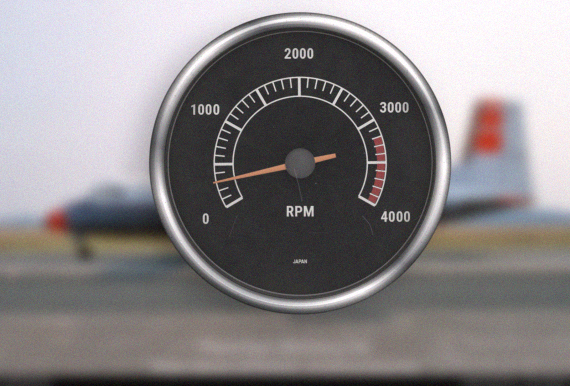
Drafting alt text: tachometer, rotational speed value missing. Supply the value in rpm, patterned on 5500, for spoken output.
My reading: 300
